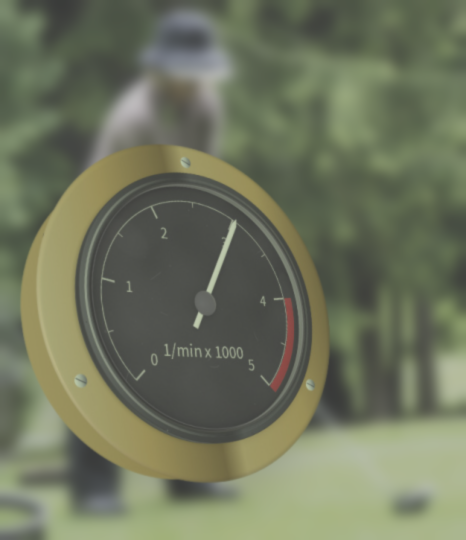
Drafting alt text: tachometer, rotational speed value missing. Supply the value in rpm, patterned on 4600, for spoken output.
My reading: 3000
